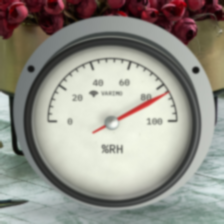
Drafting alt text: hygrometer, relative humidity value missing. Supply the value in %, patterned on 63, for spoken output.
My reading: 84
